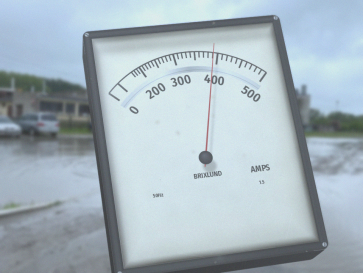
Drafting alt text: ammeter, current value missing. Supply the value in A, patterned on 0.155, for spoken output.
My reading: 390
